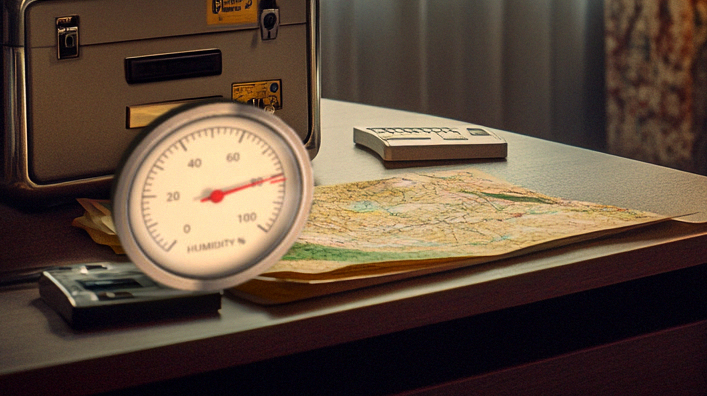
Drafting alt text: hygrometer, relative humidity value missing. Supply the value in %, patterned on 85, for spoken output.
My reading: 80
